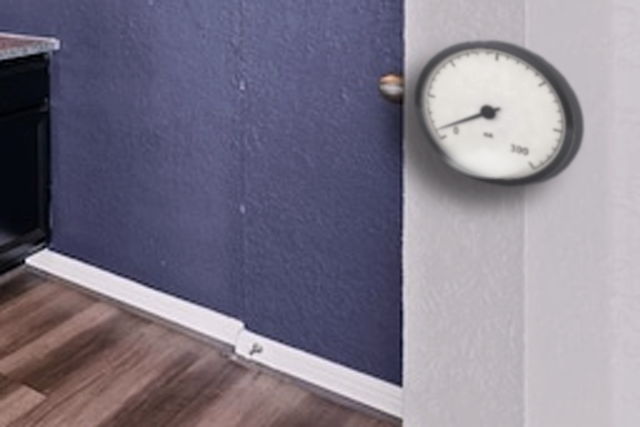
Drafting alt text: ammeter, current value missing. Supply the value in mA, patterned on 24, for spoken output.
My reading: 10
